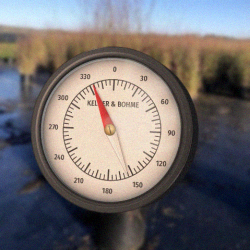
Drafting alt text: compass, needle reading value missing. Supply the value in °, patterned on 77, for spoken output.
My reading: 335
